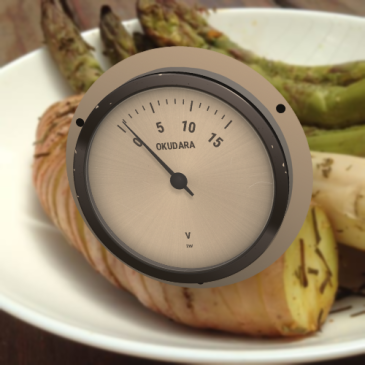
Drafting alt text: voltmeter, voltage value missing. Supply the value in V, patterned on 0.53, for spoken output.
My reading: 1
